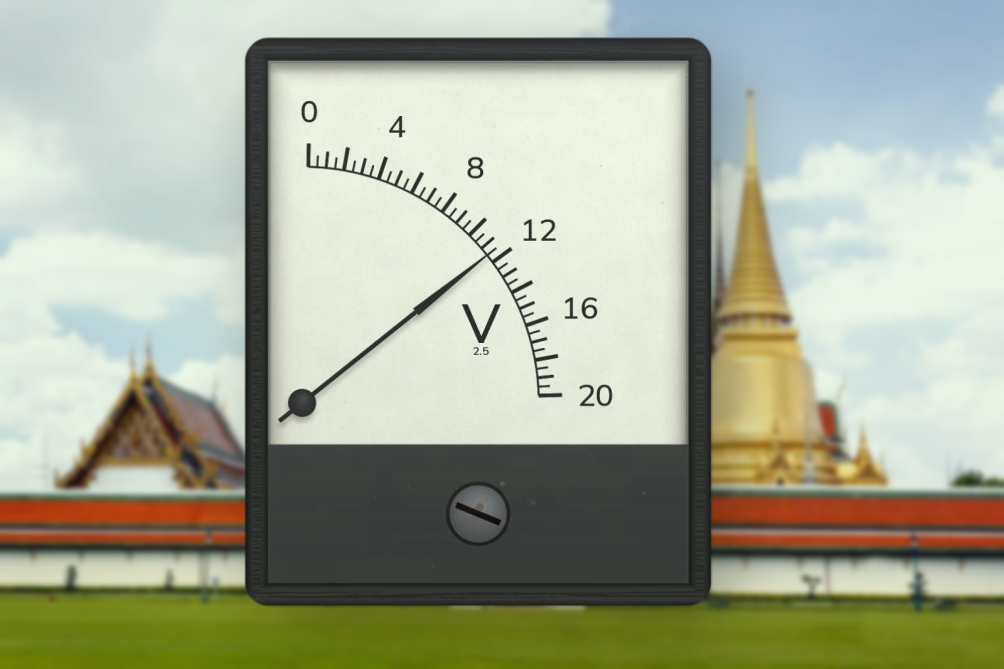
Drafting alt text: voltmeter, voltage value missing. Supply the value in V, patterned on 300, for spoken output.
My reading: 11.5
